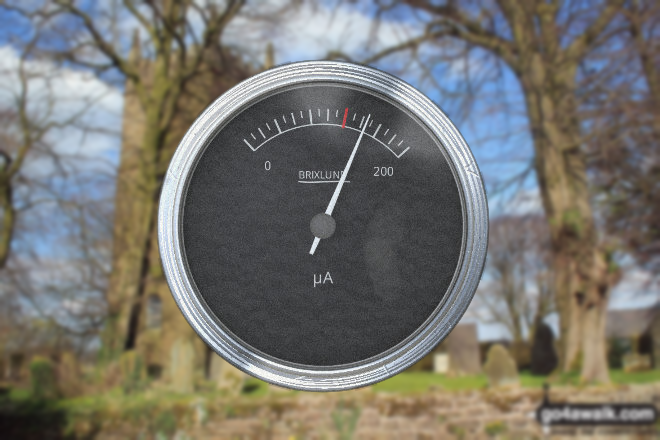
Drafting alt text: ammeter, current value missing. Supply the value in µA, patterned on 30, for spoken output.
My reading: 145
